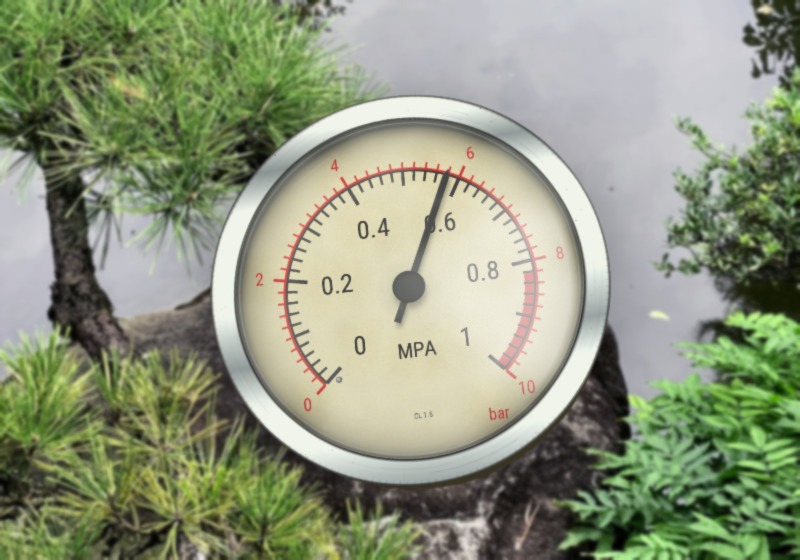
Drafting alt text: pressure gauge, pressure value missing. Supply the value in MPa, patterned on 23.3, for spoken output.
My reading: 0.58
